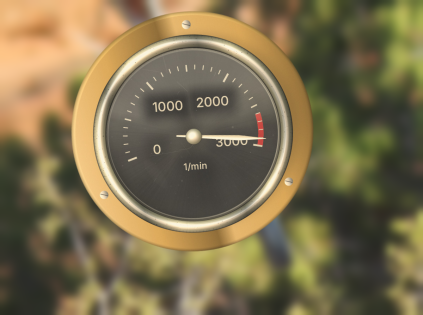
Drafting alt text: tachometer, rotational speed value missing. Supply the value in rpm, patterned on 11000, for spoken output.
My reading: 2900
